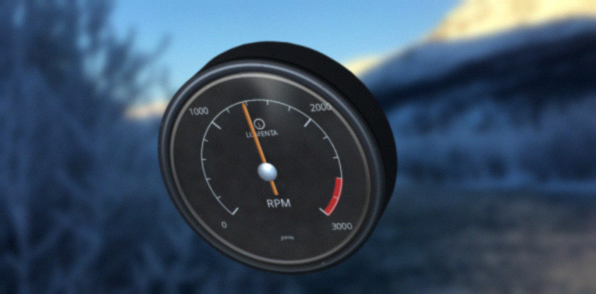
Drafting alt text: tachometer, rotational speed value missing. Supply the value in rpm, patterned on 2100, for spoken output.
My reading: 1400
